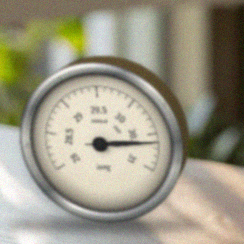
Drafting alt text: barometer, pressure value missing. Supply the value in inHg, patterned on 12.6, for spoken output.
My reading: 30.6
